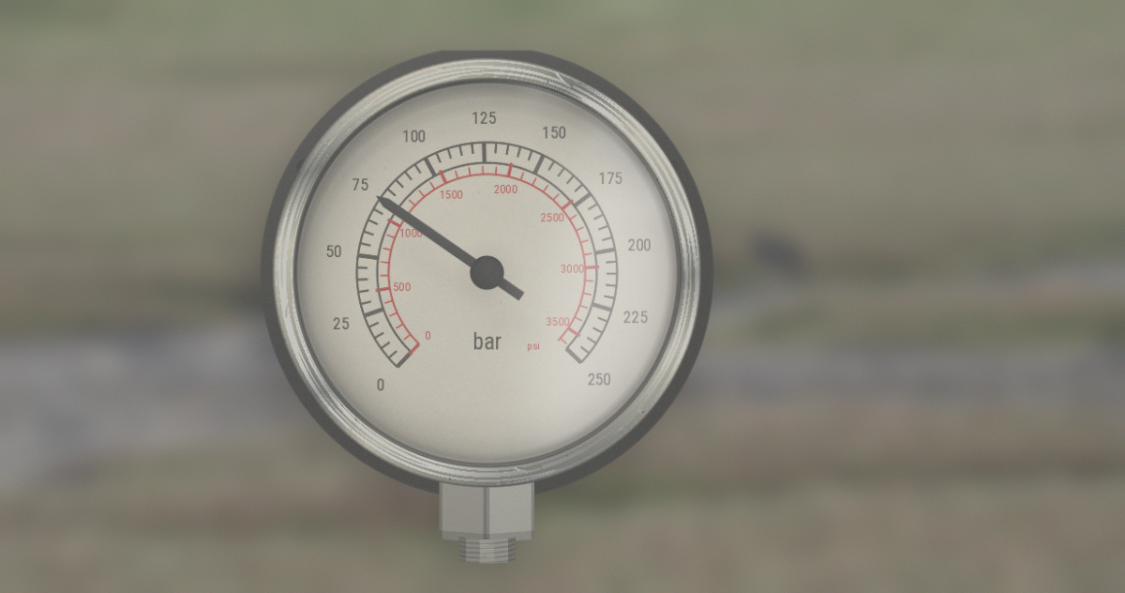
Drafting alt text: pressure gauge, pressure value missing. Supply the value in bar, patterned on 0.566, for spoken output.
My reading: 75
